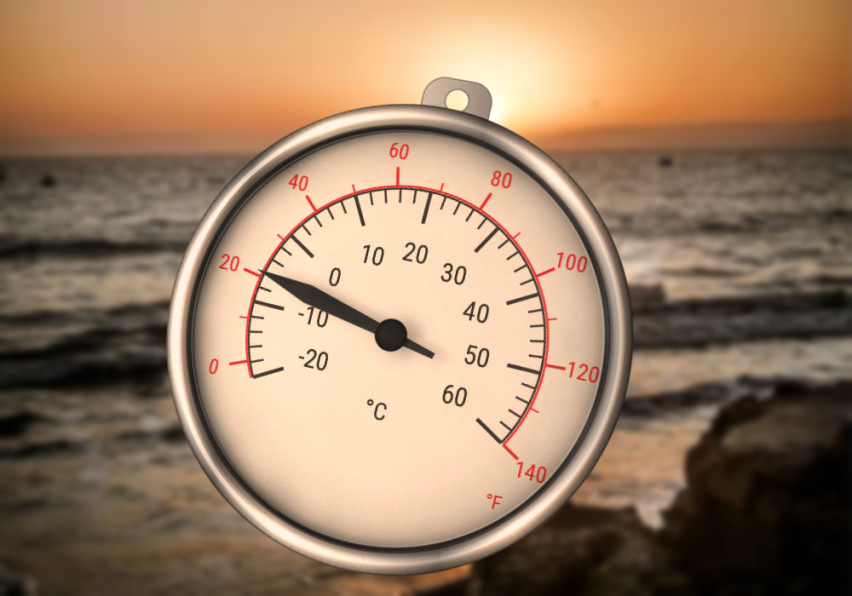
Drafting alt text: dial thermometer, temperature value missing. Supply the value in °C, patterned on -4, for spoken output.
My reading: -6
